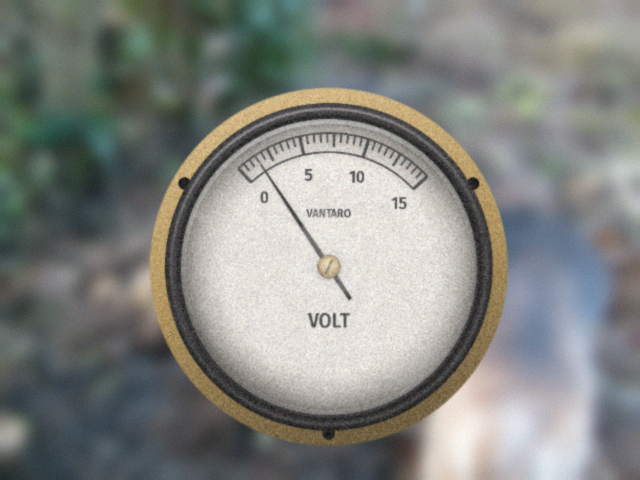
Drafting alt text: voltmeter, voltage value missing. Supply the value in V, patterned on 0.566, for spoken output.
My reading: 1.5
